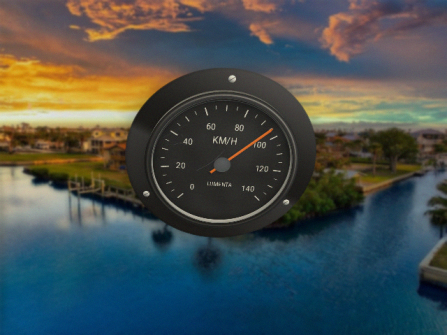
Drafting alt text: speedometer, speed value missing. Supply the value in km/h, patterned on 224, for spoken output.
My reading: 95
